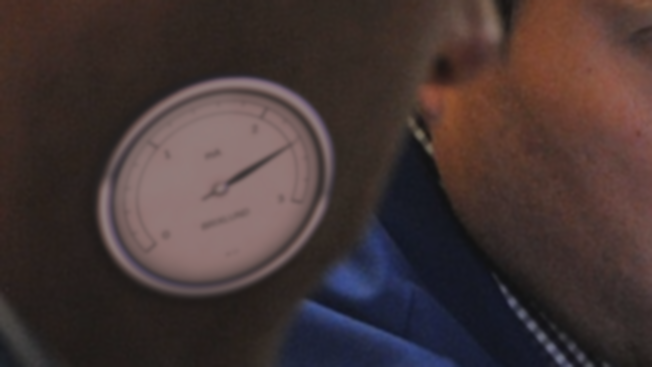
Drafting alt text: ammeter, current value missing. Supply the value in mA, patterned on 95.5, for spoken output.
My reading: 2.4
